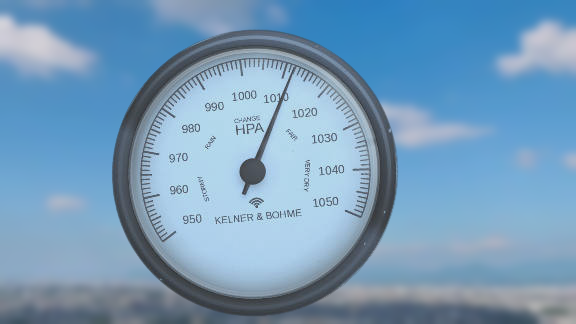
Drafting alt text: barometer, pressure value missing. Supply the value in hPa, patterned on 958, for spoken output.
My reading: 1012
